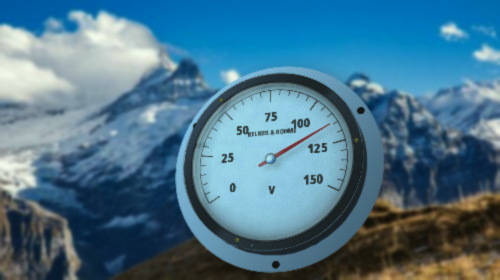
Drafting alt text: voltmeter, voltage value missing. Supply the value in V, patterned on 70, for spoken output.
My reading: 115
